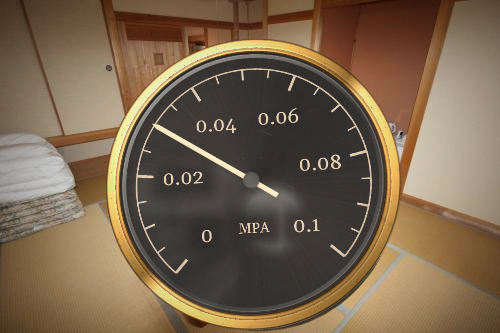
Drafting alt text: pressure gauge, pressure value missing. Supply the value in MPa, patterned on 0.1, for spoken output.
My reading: 0.03
